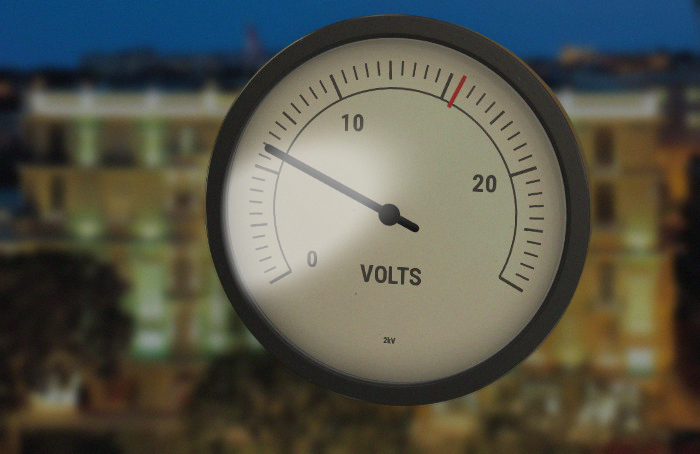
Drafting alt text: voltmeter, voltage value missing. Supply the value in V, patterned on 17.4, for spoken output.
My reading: 6
